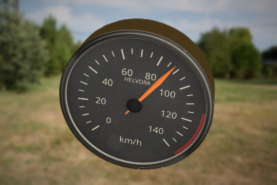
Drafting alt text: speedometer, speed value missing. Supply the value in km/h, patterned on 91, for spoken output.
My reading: 87.5
